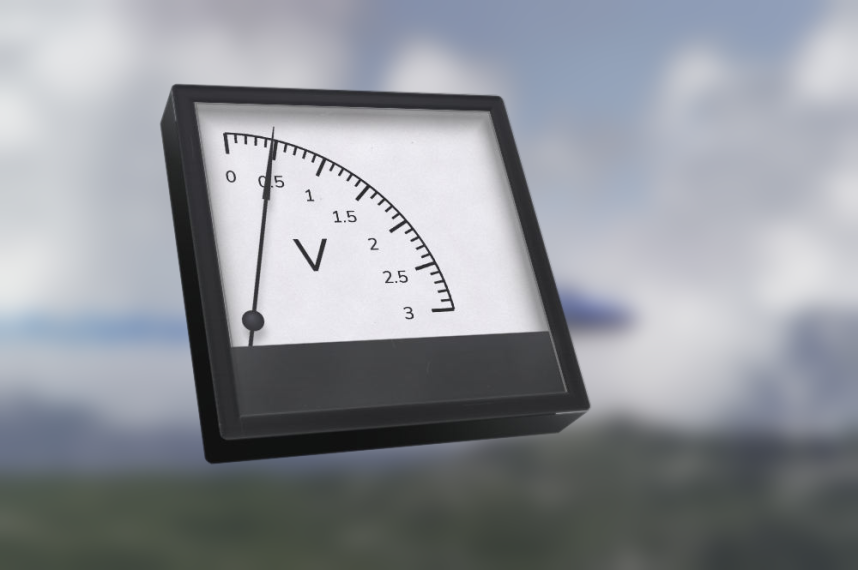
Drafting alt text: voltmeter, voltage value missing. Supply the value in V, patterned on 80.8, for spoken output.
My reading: 0.45
